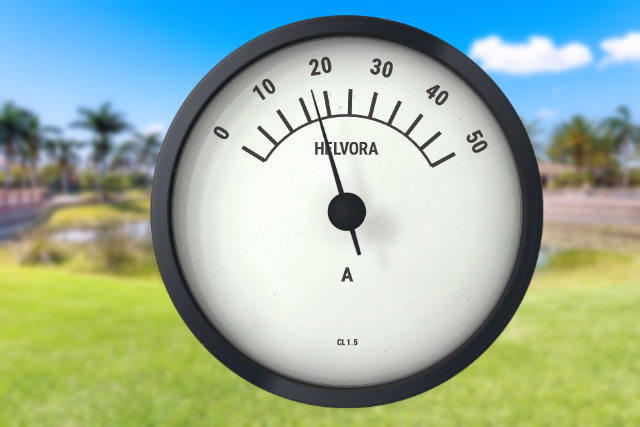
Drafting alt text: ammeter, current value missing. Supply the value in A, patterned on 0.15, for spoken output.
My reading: 17.5
